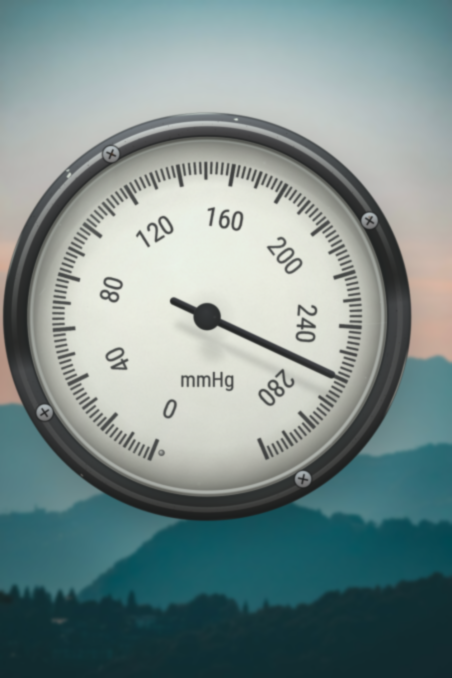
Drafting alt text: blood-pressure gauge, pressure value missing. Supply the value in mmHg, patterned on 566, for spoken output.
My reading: 260
